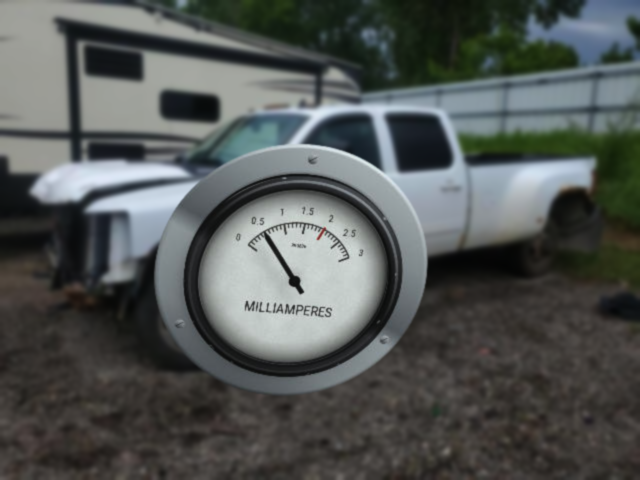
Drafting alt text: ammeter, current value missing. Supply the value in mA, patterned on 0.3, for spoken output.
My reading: 0.5
